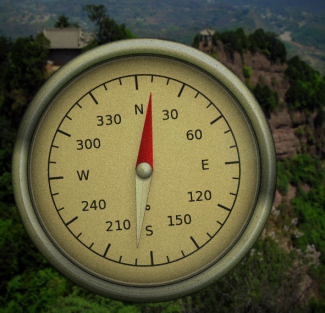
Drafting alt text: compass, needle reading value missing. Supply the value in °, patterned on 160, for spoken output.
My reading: 10
